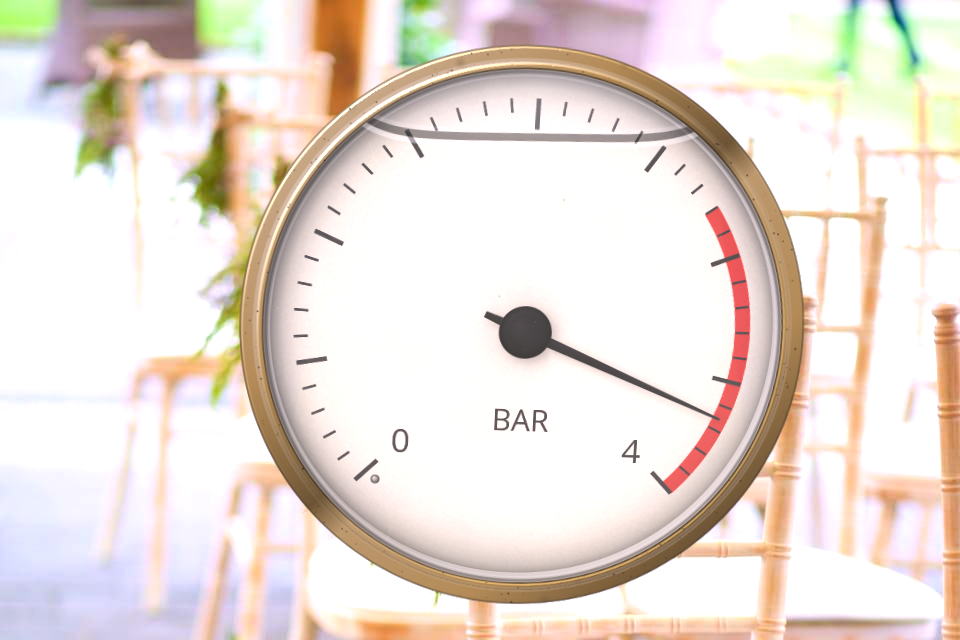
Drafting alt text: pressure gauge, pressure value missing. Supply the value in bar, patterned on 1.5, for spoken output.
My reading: 3.65
